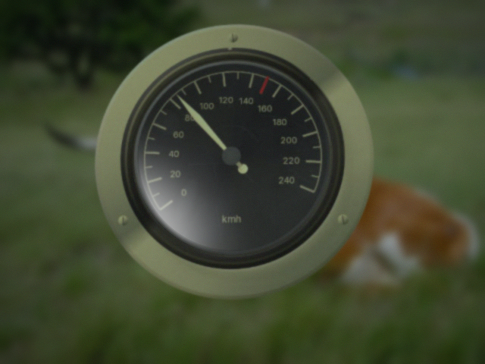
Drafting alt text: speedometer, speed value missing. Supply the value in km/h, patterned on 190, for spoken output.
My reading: 85
